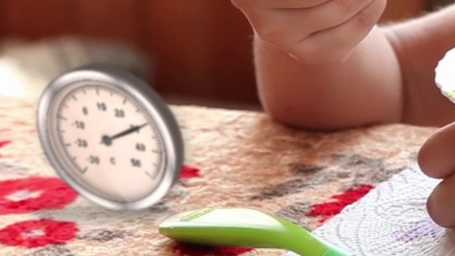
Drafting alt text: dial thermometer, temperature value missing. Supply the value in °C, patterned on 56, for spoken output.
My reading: 30
